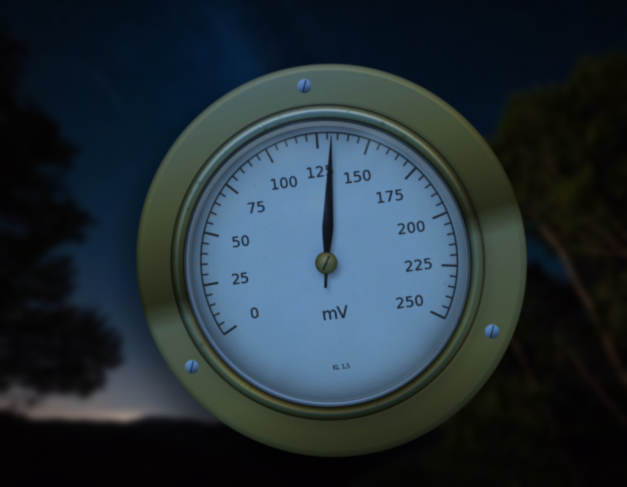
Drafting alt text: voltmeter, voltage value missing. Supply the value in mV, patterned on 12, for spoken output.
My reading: 132.5
